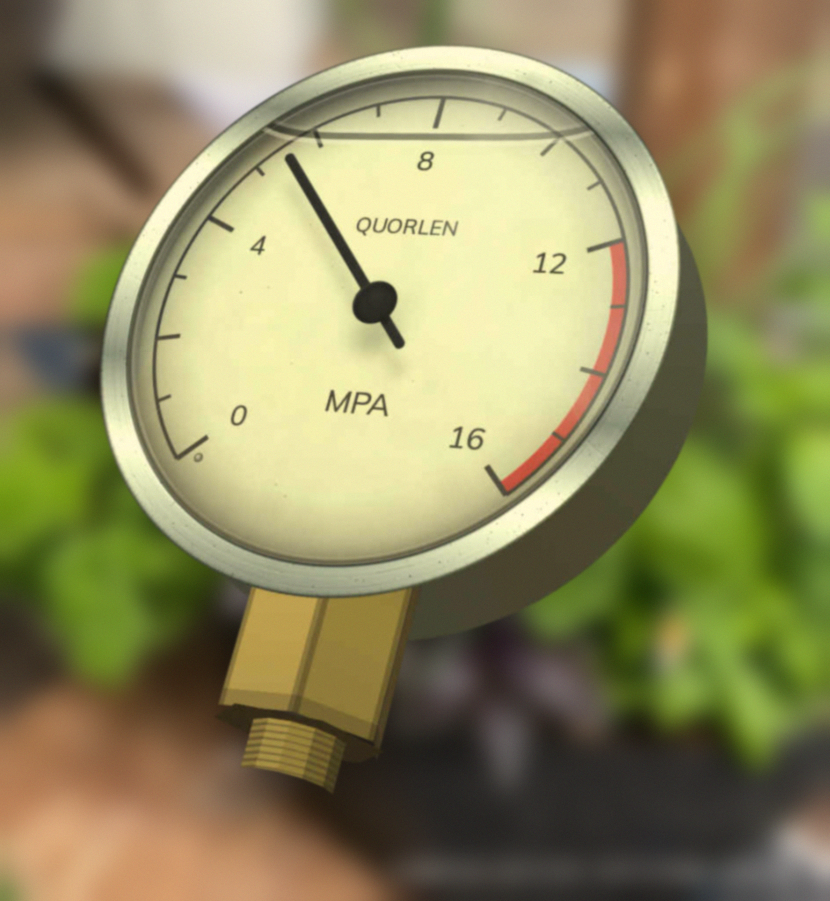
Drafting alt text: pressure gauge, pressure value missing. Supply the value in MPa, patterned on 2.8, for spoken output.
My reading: 5.5
